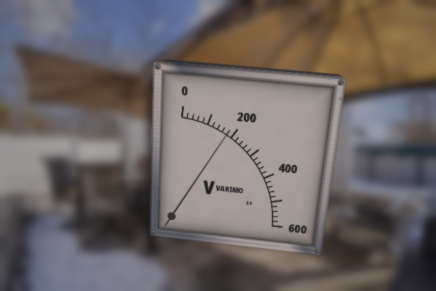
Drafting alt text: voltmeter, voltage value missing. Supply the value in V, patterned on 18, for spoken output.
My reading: 180
